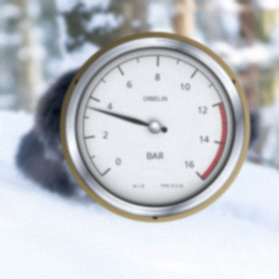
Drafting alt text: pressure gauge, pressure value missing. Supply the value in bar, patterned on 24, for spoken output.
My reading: 3.5
